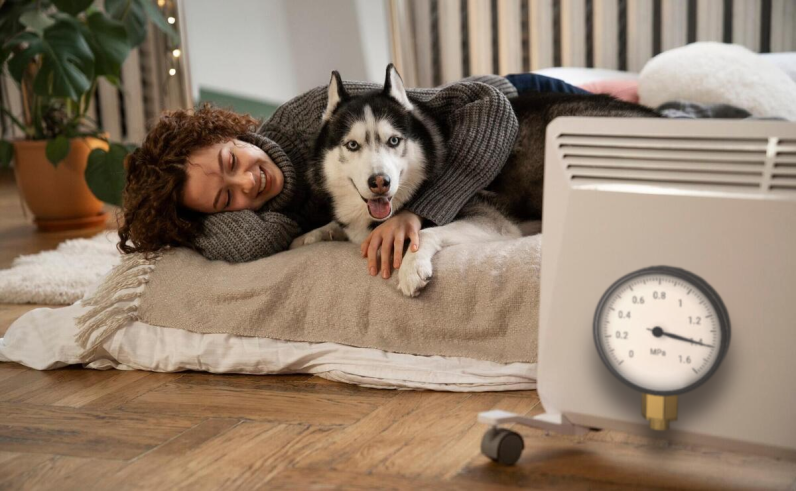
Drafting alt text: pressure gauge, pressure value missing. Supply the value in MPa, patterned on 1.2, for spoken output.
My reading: 1.4
